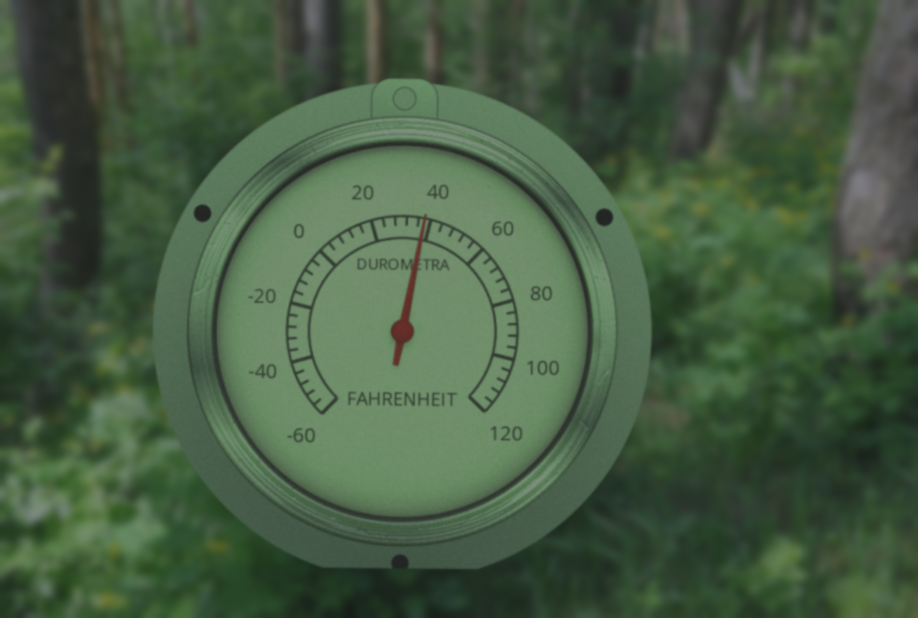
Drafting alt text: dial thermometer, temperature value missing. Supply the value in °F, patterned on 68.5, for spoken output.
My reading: 38
